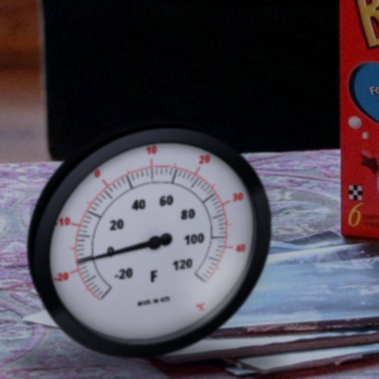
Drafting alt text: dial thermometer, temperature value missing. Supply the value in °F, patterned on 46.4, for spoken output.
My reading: 0
